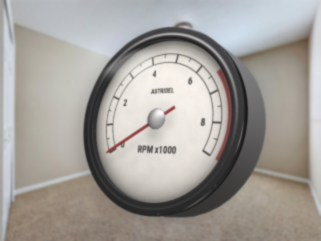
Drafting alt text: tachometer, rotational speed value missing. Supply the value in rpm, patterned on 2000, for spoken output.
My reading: 0
